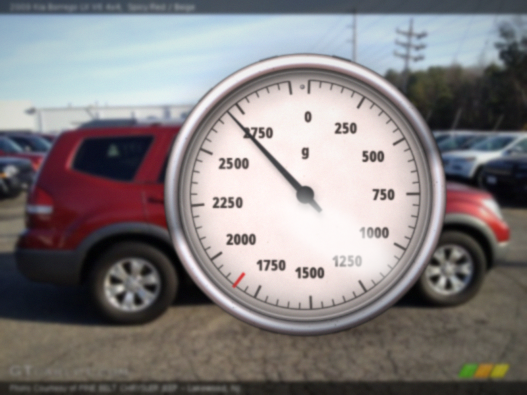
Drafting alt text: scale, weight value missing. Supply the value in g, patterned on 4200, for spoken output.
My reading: 2700
